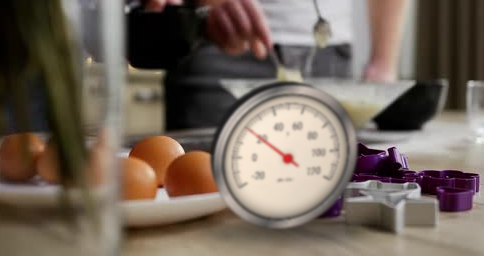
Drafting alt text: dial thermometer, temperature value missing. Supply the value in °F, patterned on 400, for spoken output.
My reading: 20
